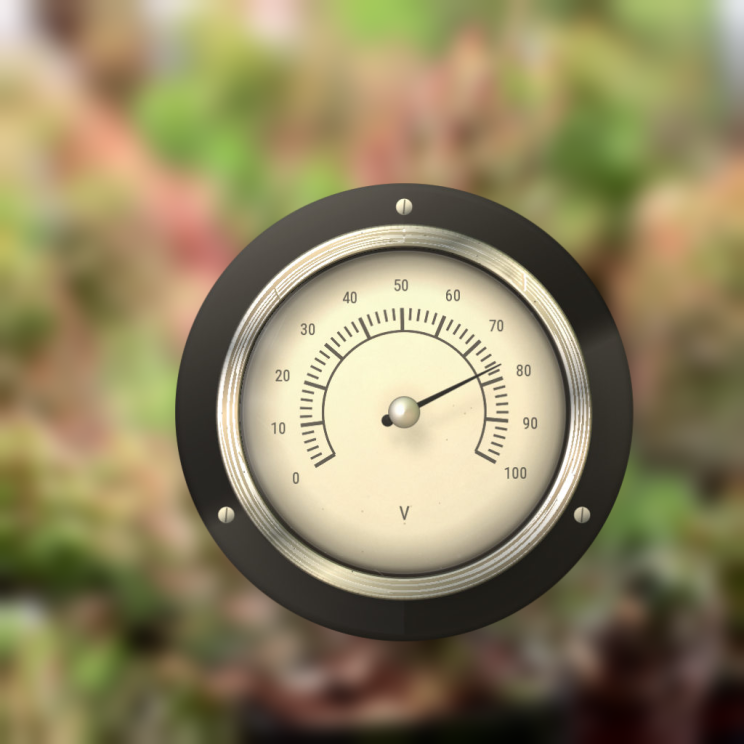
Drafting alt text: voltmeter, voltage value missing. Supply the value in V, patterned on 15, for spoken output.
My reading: 77
